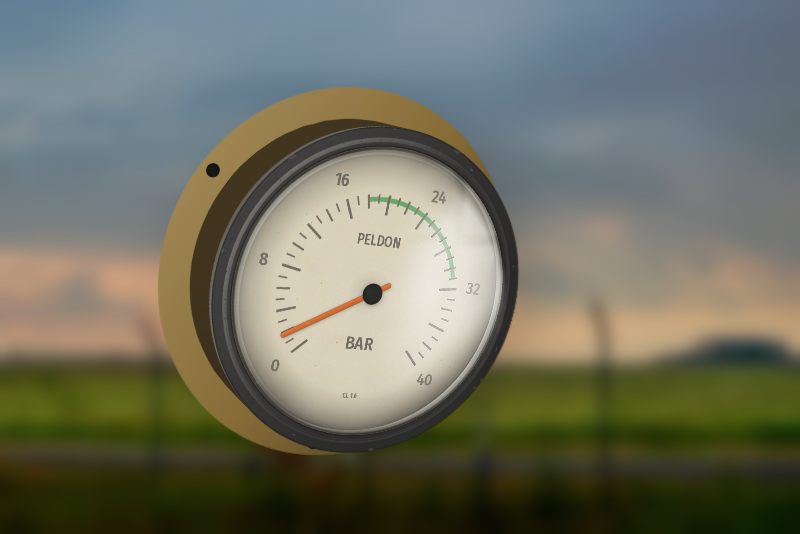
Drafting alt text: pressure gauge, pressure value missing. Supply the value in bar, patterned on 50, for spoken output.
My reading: 2
